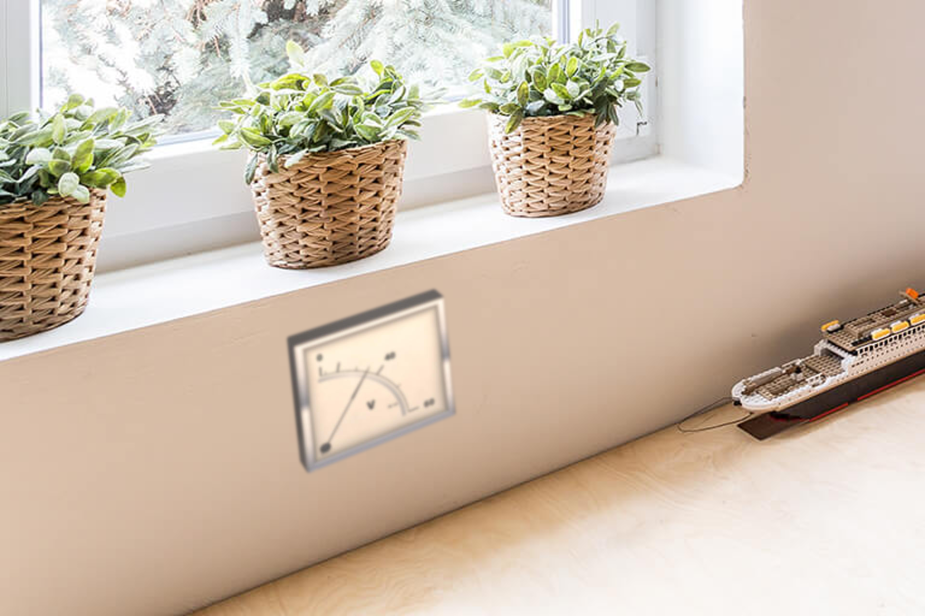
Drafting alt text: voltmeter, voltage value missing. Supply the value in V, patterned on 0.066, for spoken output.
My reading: 35
